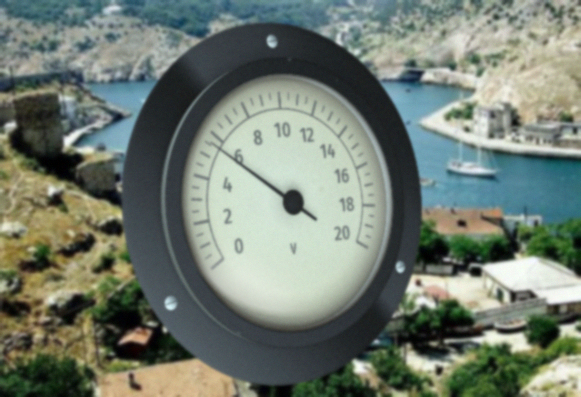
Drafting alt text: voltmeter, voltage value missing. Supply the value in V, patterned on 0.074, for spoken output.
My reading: 5.5
